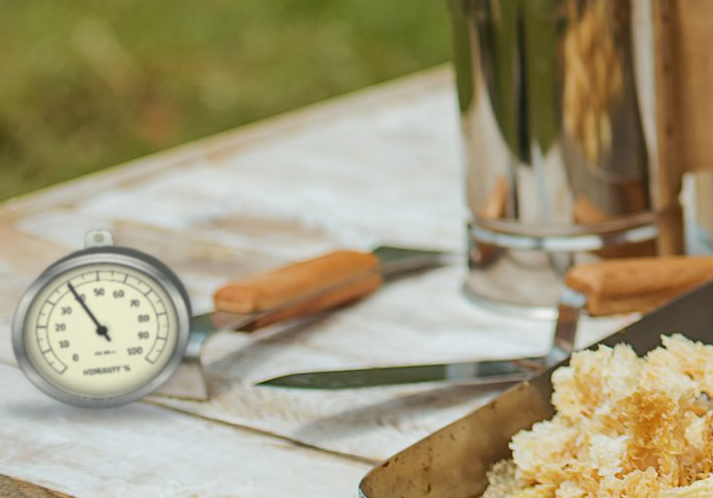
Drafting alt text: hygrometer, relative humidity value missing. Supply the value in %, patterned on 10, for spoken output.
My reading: 40
